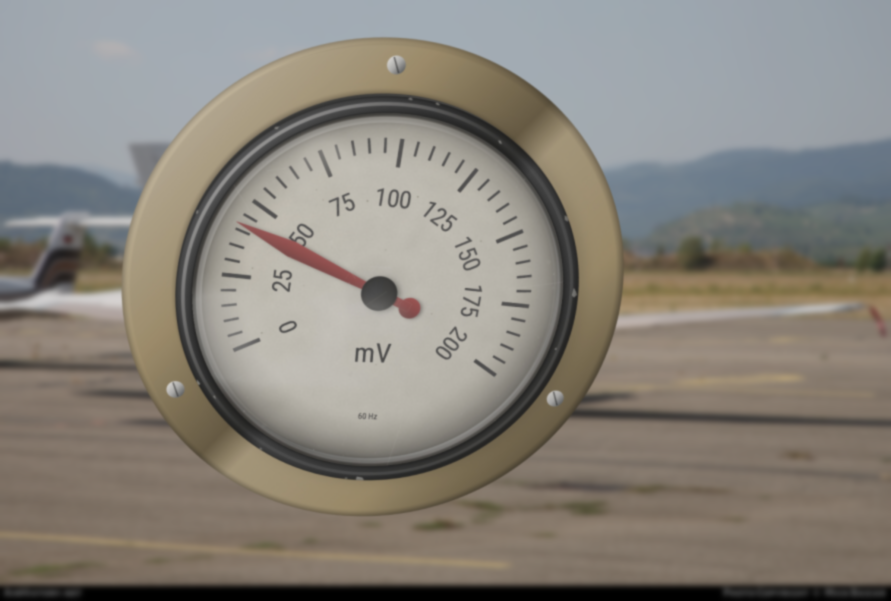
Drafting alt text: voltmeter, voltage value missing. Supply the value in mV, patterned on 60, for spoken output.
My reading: 42.5
